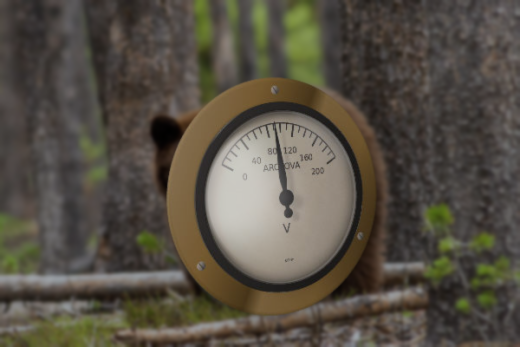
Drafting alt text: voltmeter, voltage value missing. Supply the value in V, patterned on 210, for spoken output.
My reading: 90
